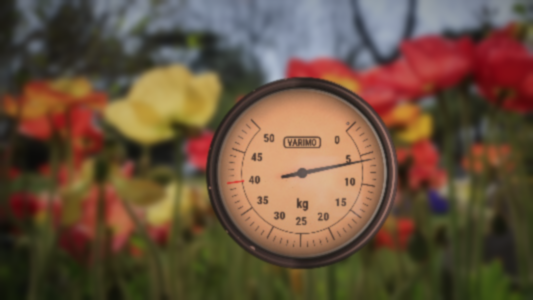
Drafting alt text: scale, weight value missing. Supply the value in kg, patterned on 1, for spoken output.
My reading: 6
